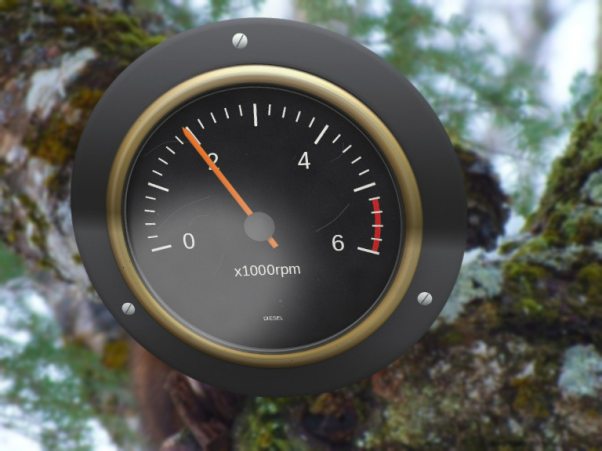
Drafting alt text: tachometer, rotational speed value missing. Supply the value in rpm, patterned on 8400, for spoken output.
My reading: 2000
